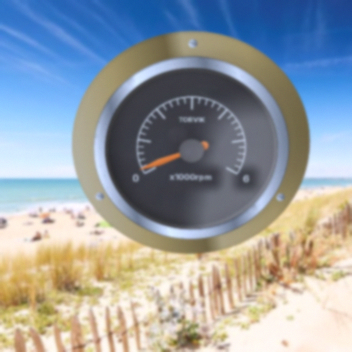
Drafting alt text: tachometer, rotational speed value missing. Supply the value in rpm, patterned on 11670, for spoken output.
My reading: 200
